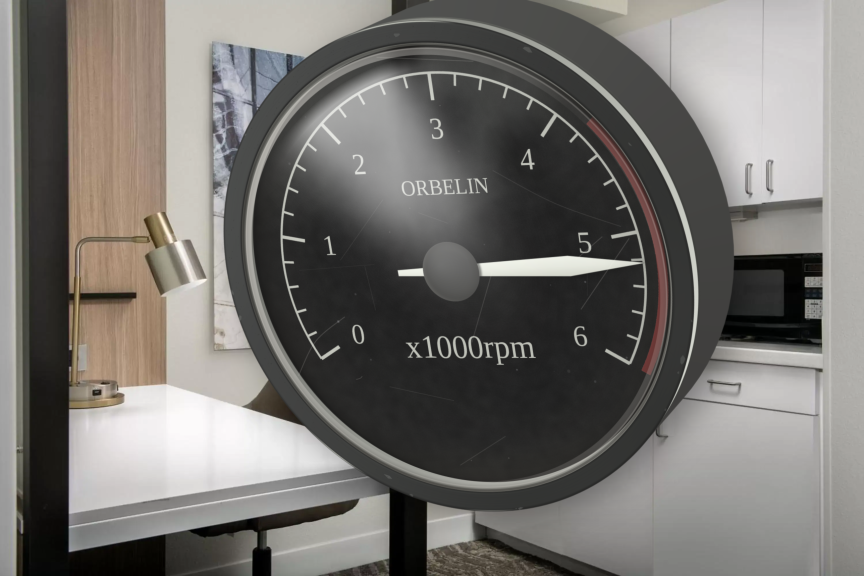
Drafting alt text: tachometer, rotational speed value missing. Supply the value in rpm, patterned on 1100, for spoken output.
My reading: 5200
